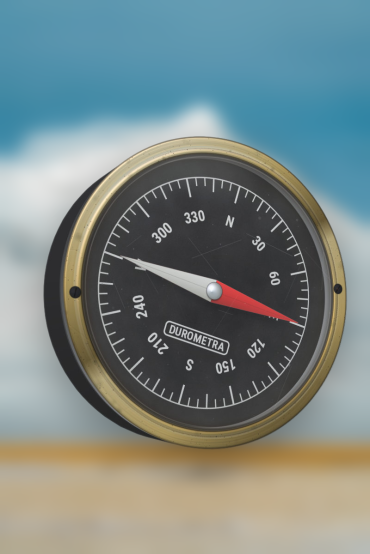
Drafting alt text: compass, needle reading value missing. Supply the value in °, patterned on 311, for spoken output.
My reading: 90
